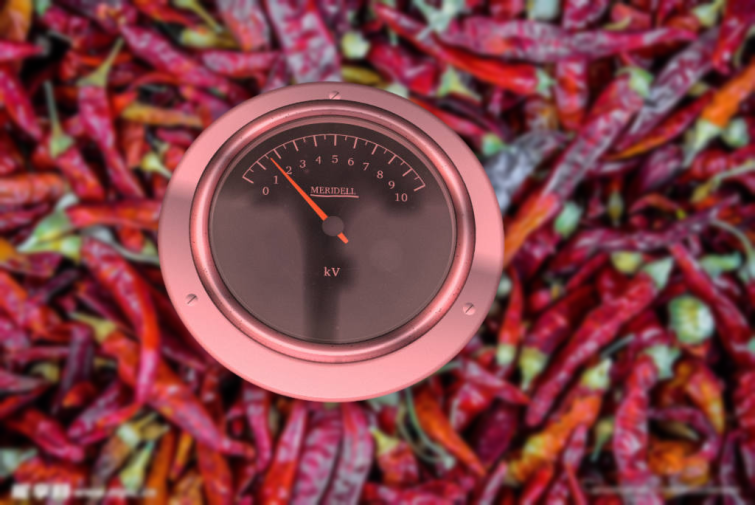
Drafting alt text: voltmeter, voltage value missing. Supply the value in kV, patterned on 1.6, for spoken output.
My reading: 1.5
